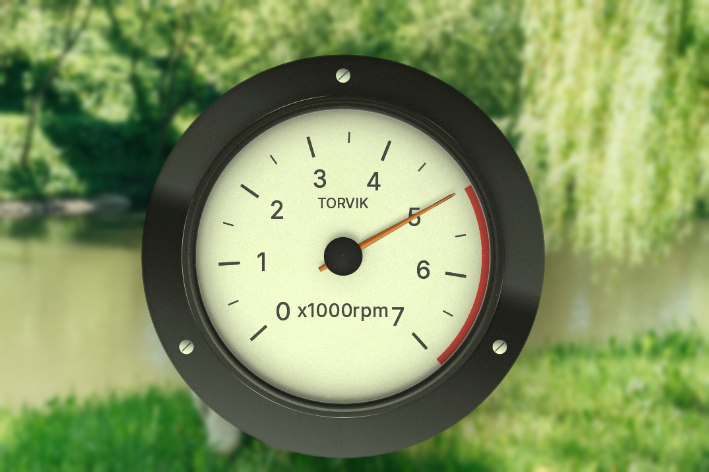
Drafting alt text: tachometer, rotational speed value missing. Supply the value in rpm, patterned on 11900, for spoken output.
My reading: 5000
